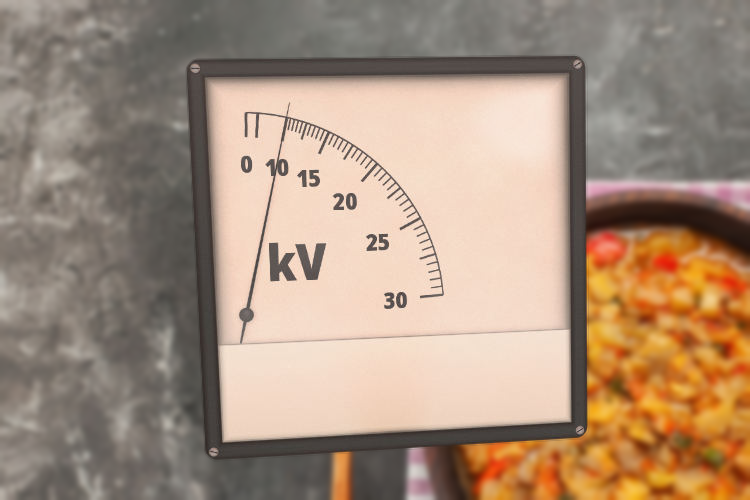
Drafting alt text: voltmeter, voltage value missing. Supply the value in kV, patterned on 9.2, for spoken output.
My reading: 10
